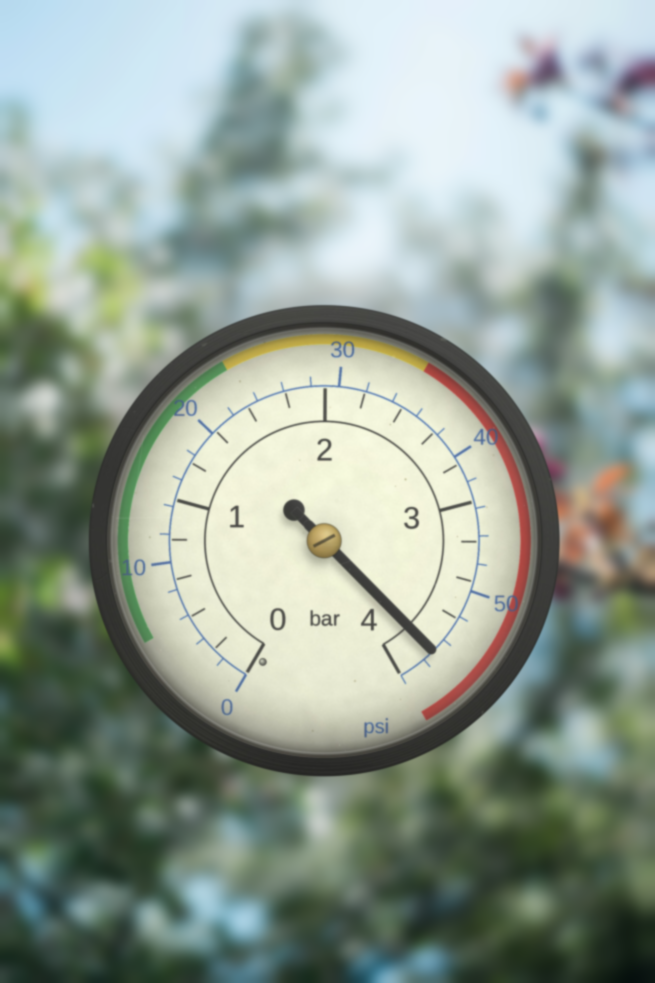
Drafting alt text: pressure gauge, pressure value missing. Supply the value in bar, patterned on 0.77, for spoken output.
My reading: 3.8
